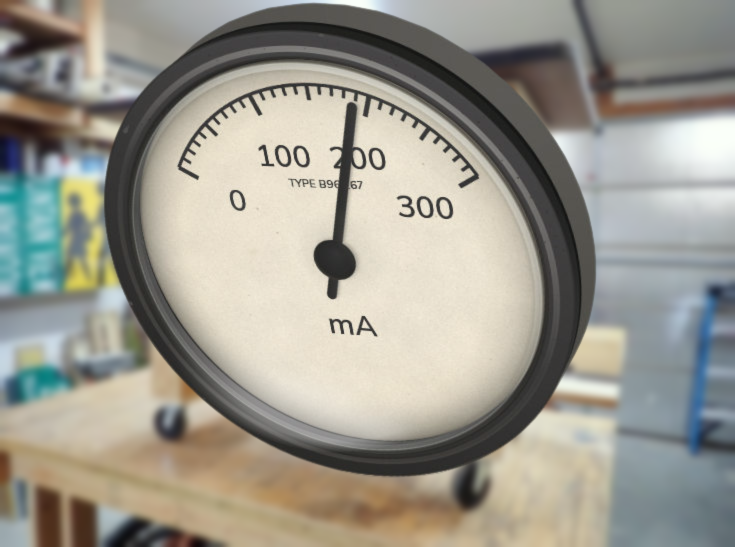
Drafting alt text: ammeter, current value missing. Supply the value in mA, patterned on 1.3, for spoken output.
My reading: 190
